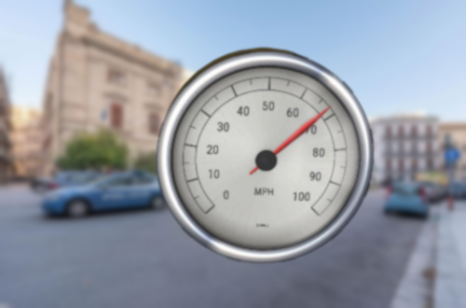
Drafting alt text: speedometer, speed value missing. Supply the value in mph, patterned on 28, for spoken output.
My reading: 67.5
